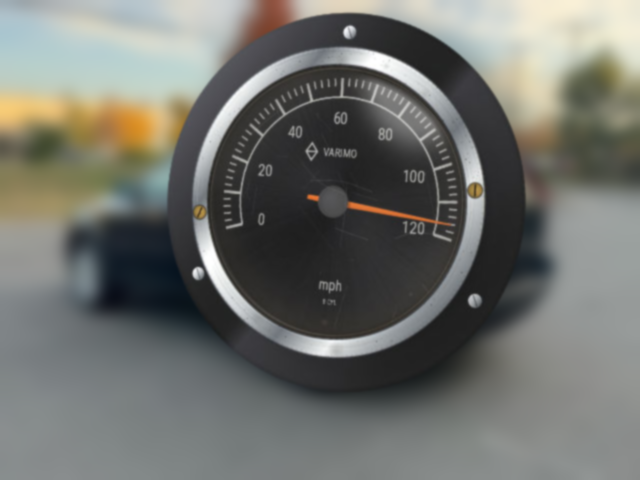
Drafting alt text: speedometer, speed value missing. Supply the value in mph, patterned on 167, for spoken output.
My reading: 116
